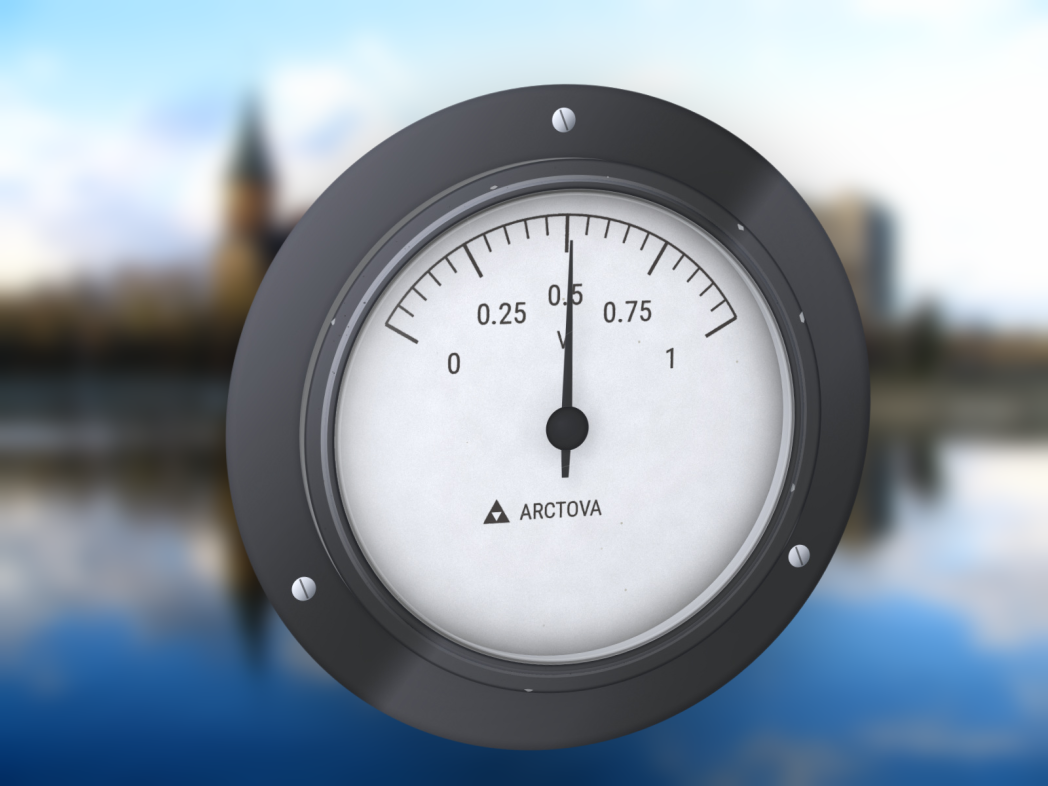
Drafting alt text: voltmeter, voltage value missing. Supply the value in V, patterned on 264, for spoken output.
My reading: 0.5
